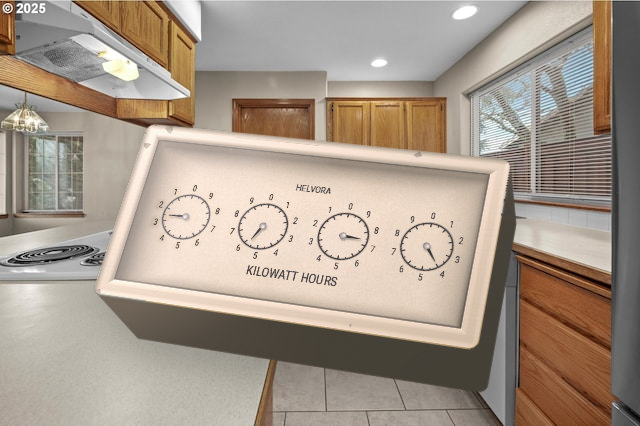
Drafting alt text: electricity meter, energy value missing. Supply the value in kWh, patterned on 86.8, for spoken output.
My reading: 2574
